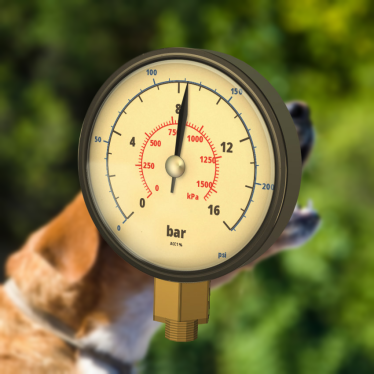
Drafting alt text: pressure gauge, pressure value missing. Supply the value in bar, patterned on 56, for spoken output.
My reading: 8.5
